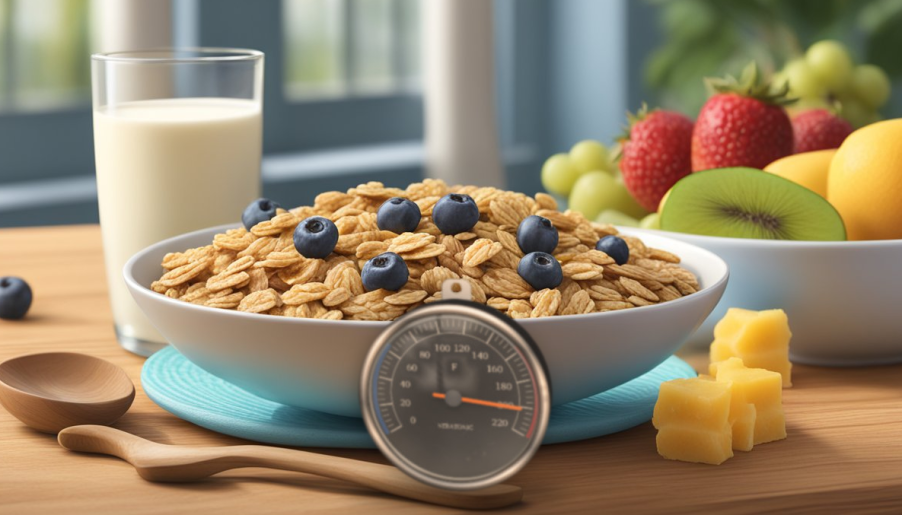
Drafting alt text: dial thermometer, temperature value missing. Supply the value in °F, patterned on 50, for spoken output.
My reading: 200
